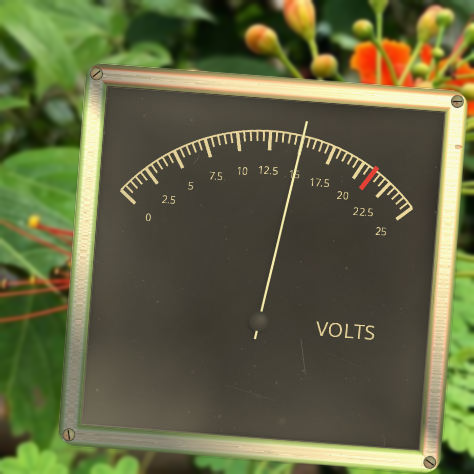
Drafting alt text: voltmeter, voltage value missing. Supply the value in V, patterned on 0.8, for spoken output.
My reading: 15
